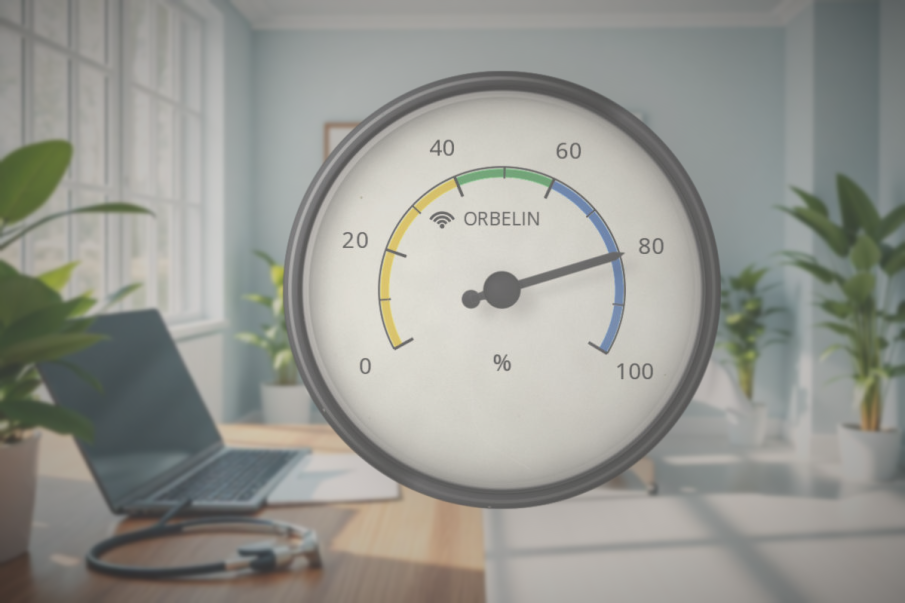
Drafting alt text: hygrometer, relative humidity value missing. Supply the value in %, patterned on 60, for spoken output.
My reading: 80
